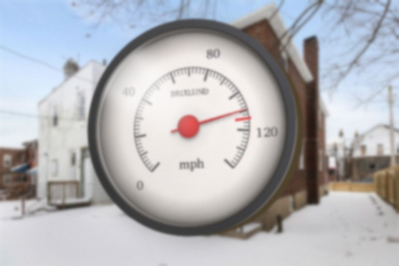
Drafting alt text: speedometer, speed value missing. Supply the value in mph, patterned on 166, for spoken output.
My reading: 110
